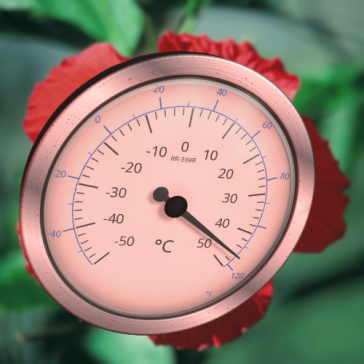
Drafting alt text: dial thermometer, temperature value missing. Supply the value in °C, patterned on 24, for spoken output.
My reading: 46
